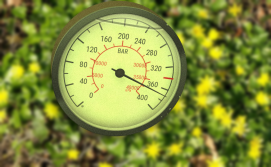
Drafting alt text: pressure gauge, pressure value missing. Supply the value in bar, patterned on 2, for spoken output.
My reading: 370
